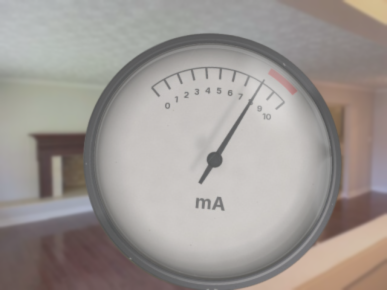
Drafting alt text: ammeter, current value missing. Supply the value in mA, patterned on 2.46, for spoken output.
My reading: 8
